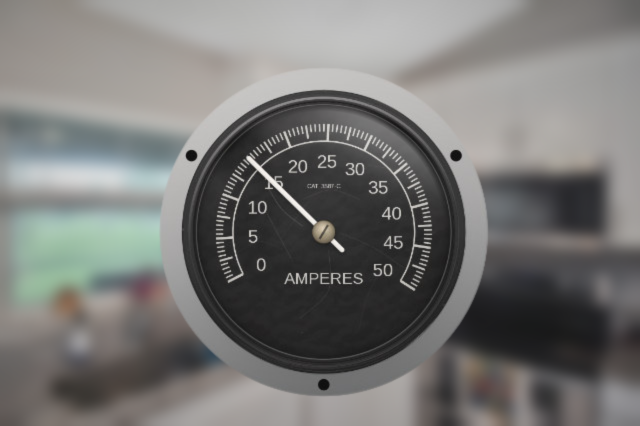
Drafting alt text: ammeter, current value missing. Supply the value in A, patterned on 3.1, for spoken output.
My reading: 15
